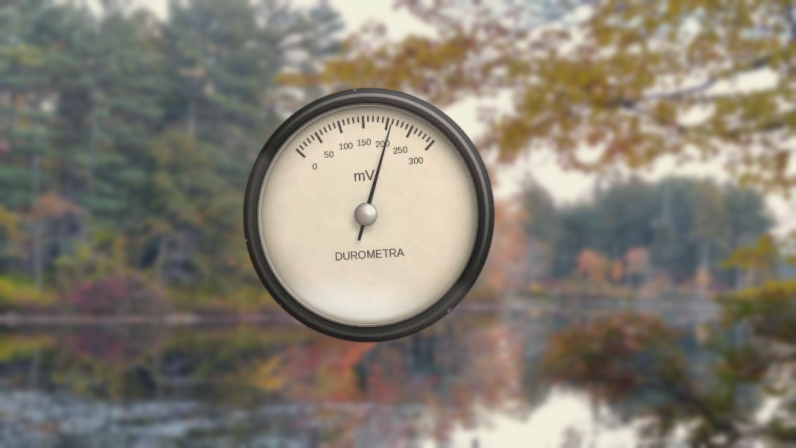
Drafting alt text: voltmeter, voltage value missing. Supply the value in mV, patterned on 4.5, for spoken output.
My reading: 210
